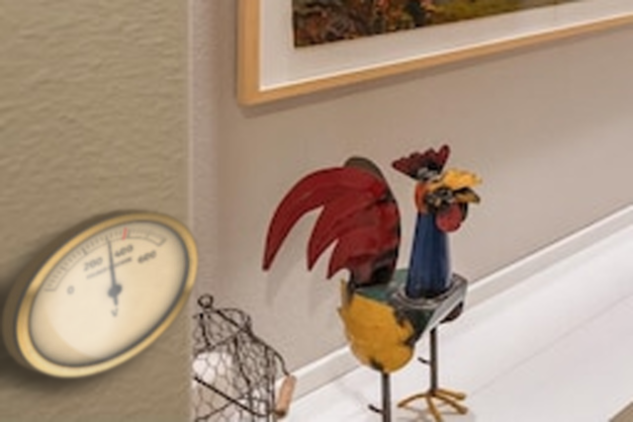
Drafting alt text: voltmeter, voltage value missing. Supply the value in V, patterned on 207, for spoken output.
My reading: 300
